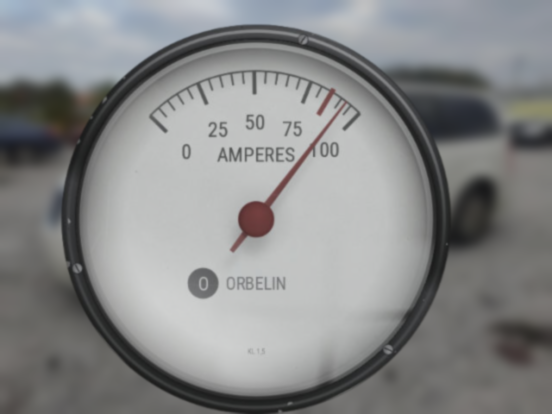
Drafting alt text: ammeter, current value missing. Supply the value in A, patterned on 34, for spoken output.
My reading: 92.5
